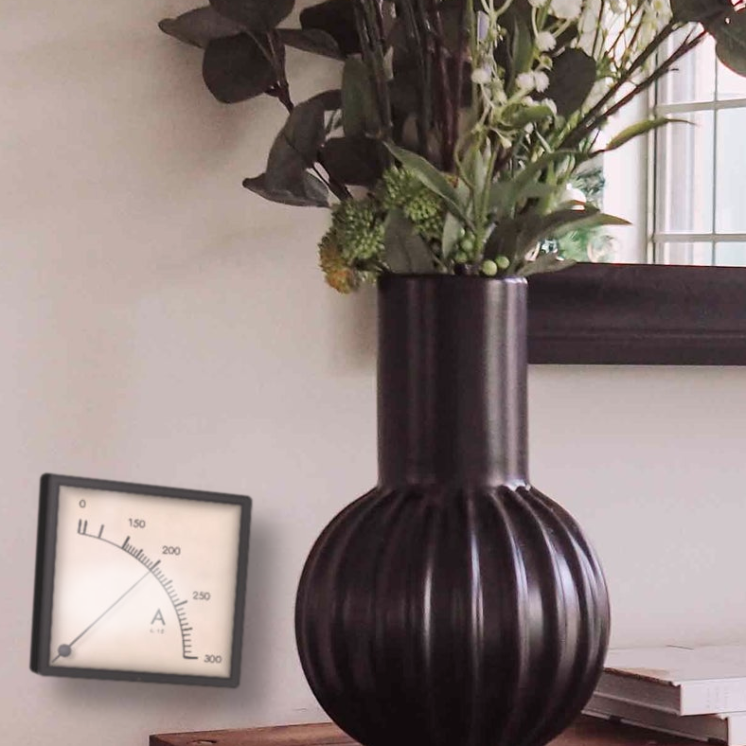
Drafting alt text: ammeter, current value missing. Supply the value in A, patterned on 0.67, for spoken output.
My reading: 200
